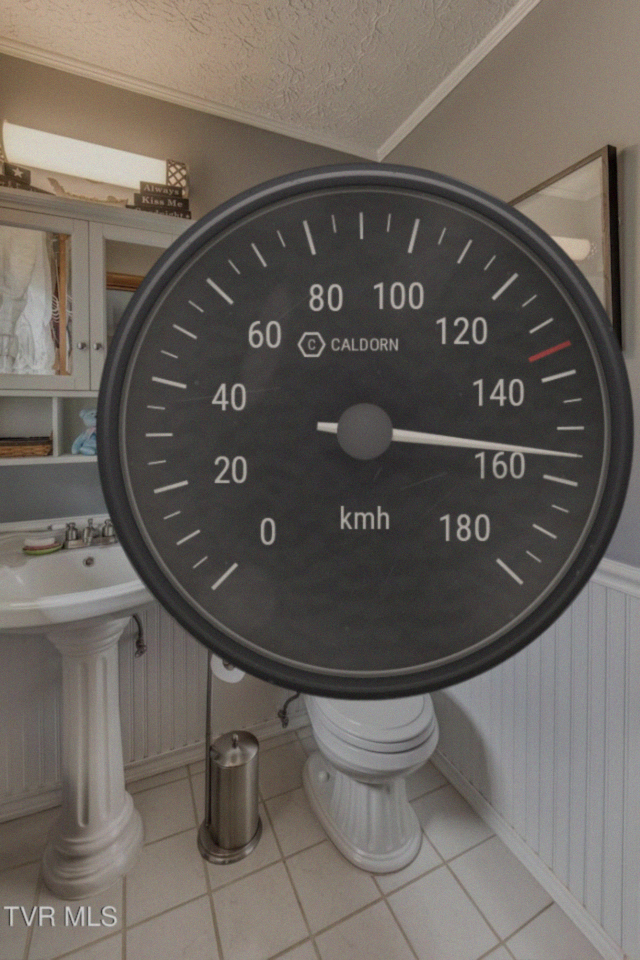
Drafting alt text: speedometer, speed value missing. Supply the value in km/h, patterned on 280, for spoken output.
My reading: 155
